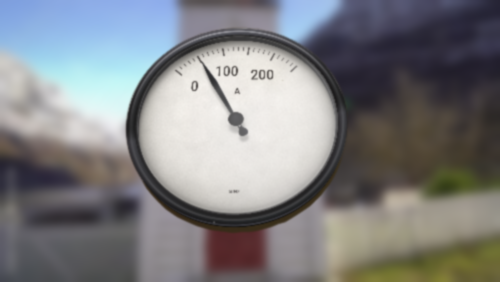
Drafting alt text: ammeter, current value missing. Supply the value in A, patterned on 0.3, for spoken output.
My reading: 50
